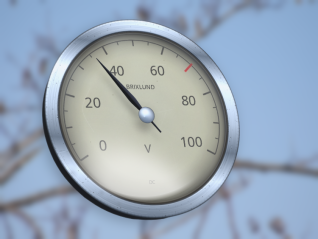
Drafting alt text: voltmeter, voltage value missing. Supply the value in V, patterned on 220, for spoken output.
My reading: 35
